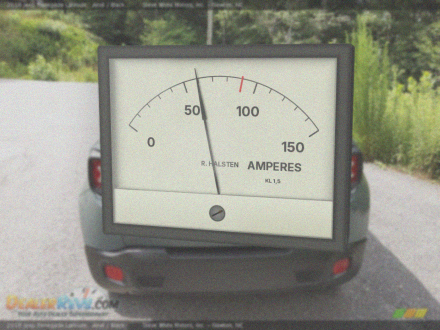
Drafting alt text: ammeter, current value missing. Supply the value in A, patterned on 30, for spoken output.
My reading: 60
